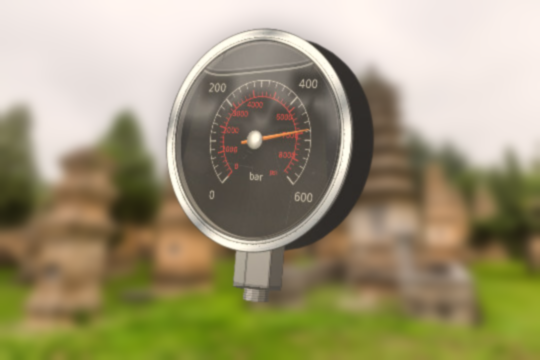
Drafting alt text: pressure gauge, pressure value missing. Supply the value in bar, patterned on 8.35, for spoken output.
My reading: 480
